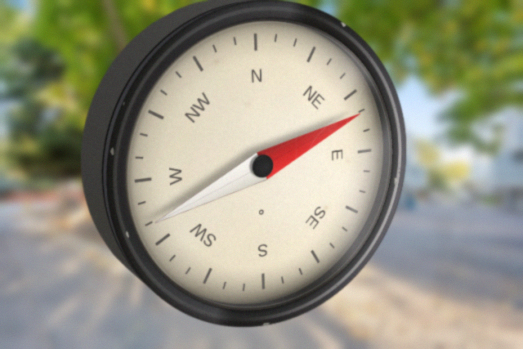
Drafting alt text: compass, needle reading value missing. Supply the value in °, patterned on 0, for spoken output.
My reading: 70
